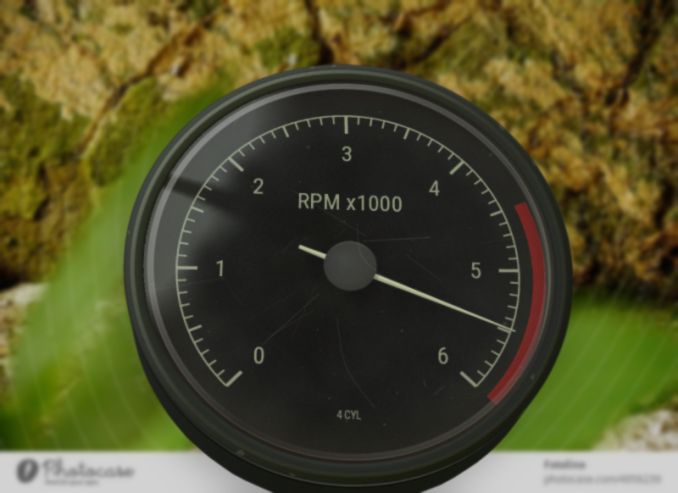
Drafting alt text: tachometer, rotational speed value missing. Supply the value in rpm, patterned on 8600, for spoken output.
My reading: 5500
